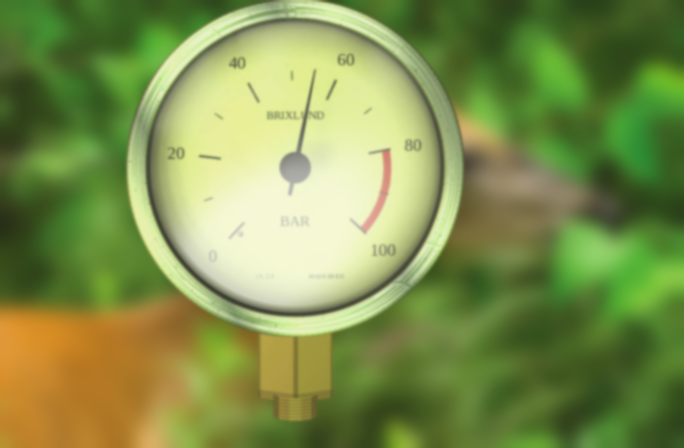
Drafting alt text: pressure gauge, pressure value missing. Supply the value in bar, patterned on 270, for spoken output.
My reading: 55
